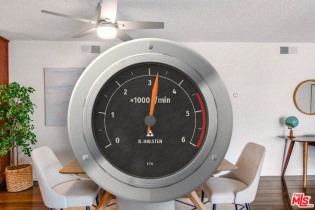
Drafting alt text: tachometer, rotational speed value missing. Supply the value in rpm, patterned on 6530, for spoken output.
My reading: 3250
